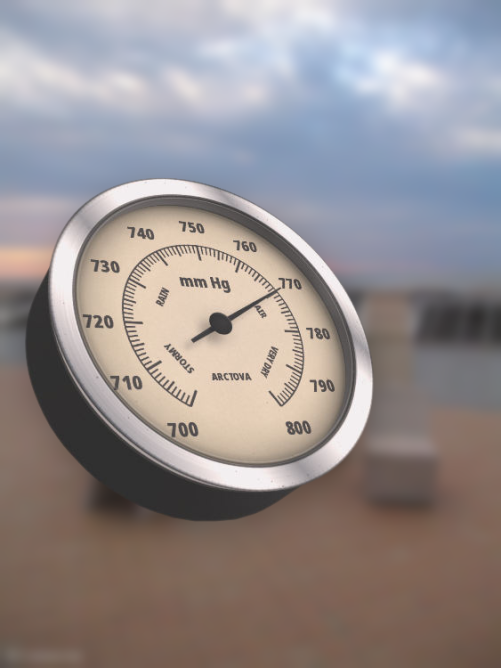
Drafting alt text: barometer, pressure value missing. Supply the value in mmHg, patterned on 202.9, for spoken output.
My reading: 770
